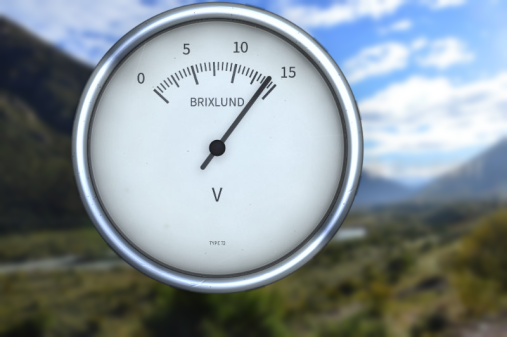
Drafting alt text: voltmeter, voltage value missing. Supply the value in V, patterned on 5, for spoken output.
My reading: 14
